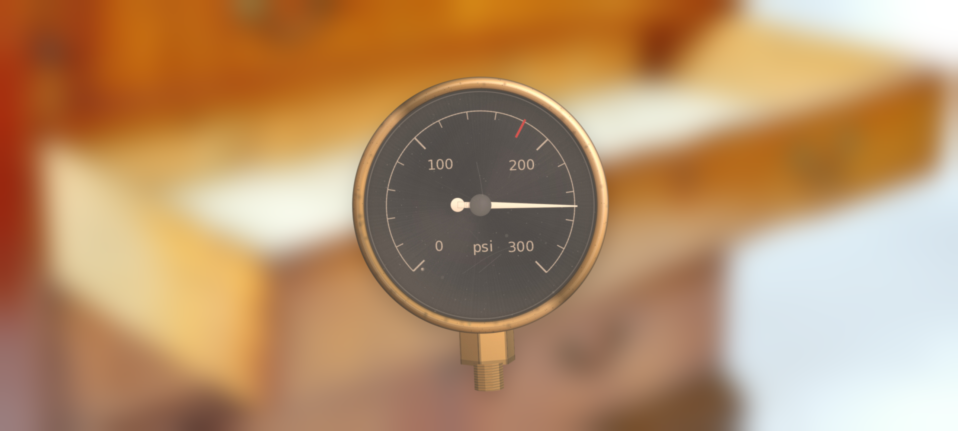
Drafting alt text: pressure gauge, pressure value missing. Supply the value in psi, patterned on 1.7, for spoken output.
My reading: 250
